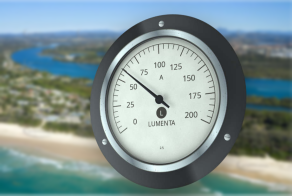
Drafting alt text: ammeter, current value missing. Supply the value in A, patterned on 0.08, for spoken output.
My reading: 60
